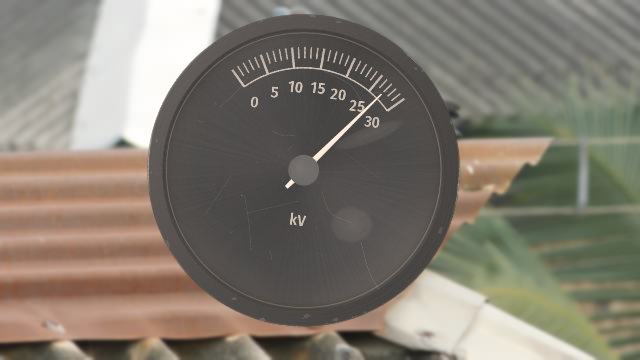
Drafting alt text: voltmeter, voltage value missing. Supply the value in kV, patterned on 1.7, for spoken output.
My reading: 27
